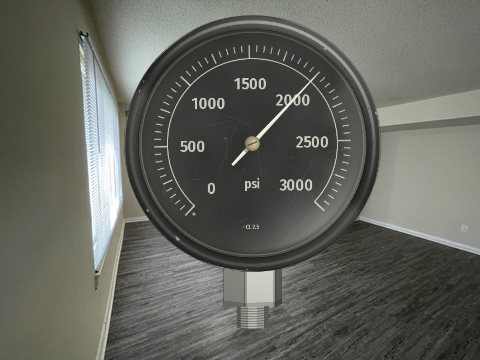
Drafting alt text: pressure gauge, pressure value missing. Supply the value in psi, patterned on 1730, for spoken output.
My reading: 2000
